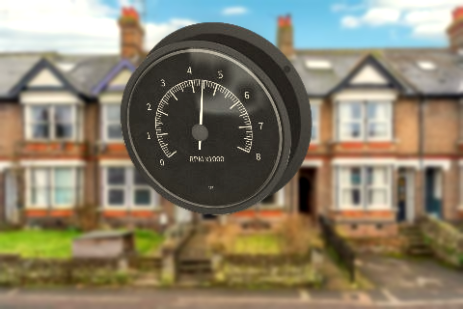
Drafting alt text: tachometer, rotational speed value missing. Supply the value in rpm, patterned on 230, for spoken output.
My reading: 4500
